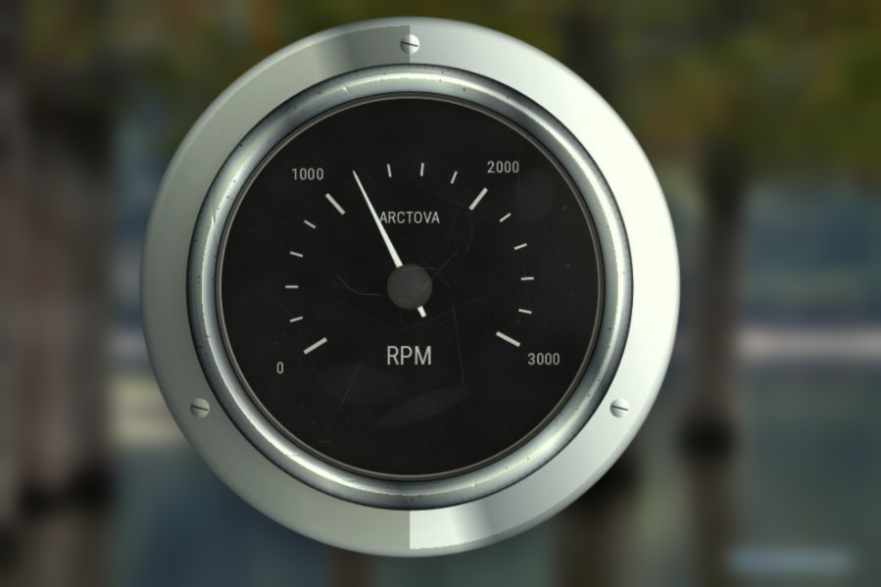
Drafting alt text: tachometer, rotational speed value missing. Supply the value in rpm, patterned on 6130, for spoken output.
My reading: 1200
